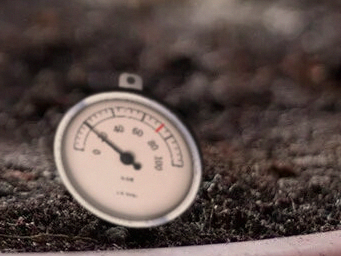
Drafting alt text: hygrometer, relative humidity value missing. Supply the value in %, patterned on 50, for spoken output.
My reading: 20
